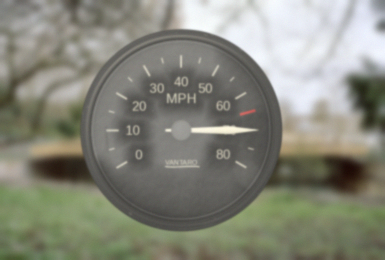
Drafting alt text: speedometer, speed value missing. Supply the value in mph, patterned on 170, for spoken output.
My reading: 70
